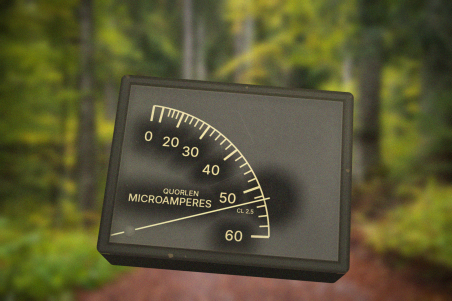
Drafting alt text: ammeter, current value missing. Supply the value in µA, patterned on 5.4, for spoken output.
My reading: 53
